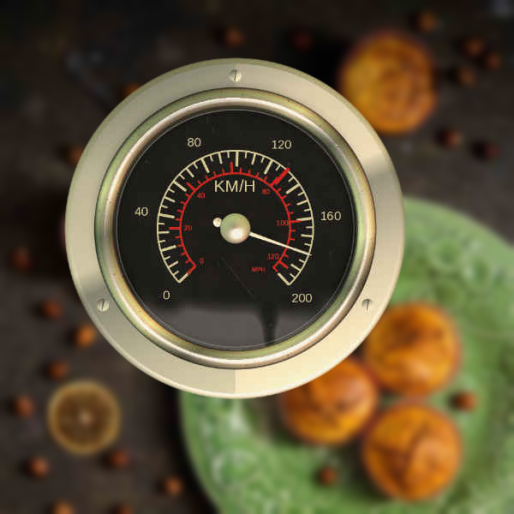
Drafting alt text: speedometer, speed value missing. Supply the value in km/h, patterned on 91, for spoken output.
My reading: 180
